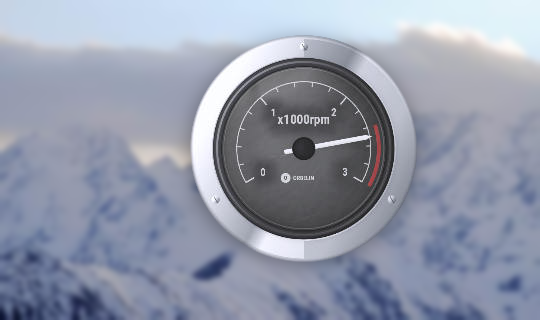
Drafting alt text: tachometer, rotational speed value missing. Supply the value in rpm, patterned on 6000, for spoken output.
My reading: 2500
